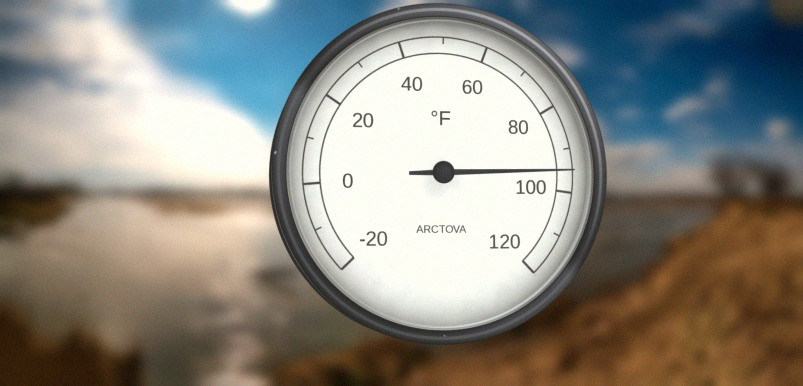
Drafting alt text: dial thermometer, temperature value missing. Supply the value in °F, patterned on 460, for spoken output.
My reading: 95
